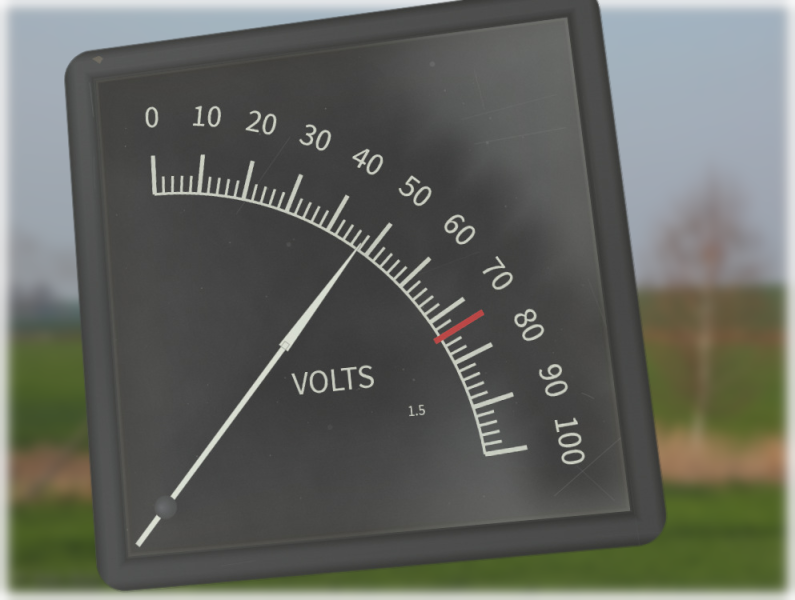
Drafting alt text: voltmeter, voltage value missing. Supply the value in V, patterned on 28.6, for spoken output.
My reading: 48
